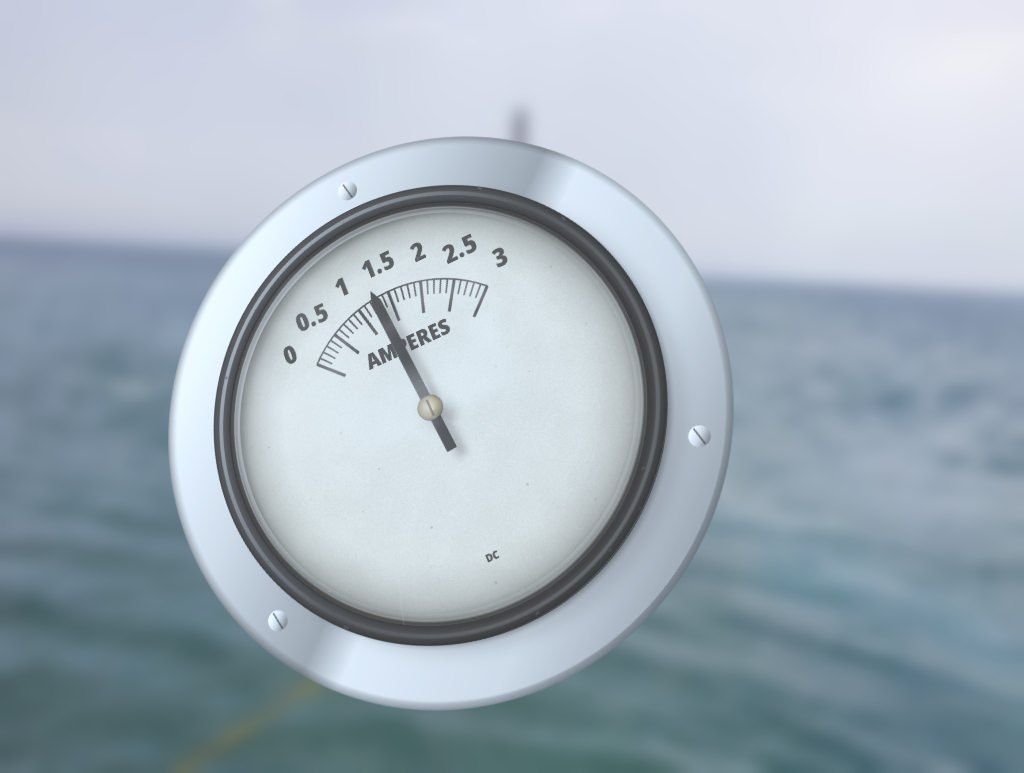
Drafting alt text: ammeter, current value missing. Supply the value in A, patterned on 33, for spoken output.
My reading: 1.3
